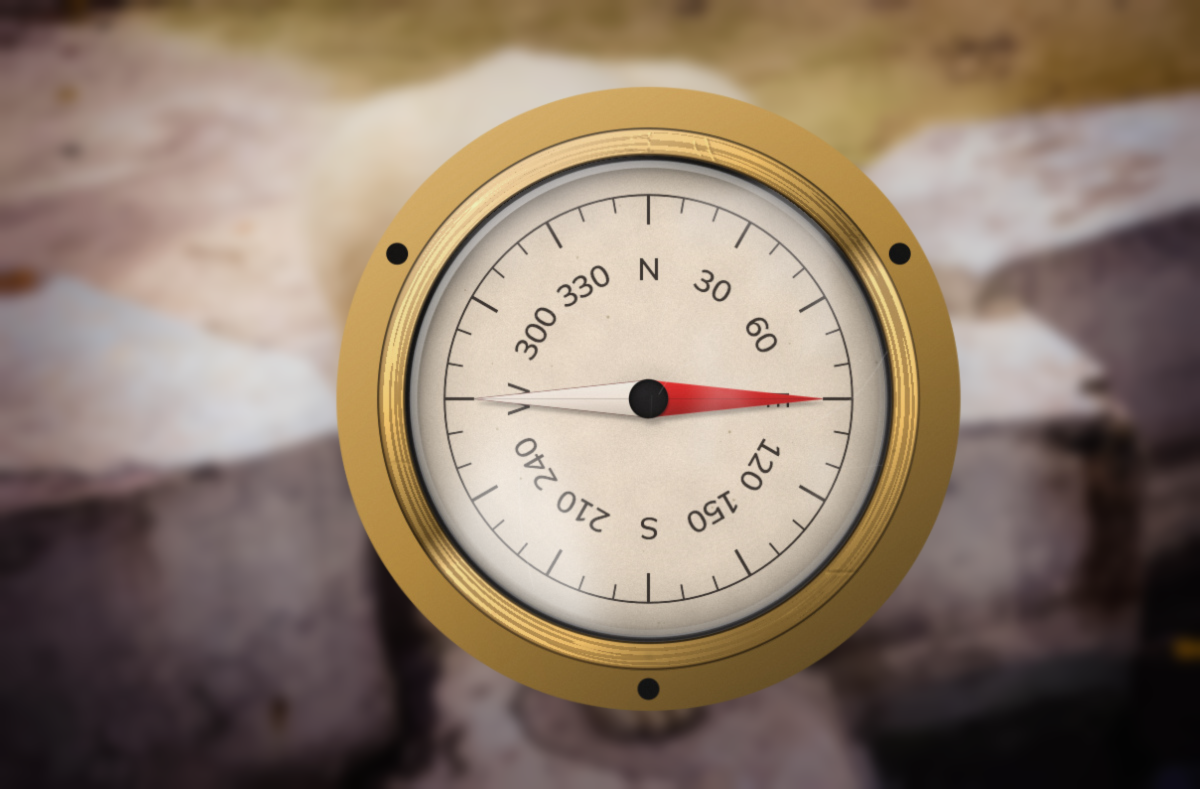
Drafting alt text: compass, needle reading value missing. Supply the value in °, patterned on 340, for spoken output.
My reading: 90
